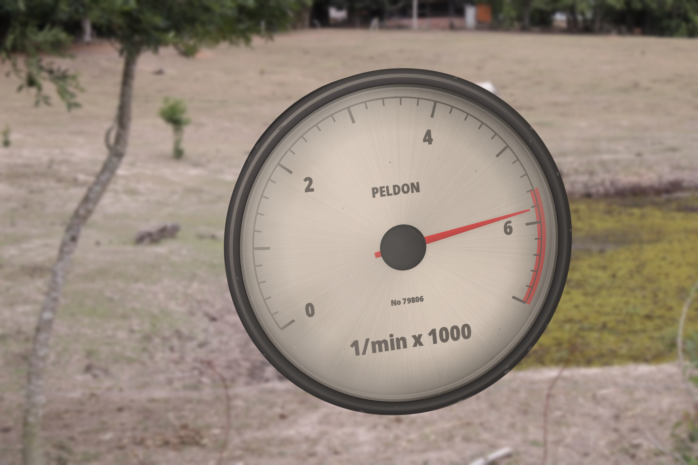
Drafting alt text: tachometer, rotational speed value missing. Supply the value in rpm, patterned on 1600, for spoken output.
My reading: 5800
